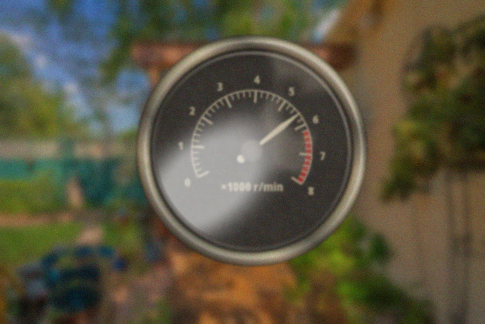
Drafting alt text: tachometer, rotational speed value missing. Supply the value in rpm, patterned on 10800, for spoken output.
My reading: 5600
